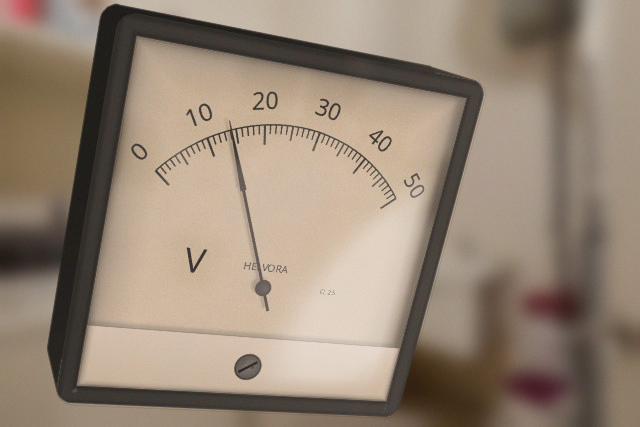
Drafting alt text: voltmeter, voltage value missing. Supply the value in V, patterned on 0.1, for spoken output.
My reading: 14
